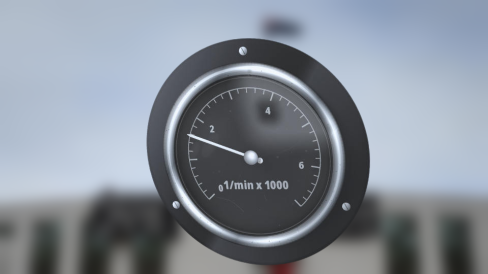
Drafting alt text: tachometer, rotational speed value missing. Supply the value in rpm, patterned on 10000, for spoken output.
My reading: 1600
